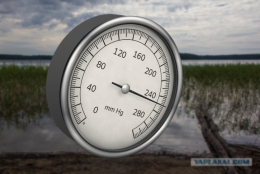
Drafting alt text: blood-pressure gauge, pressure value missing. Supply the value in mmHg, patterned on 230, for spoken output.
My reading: 250
